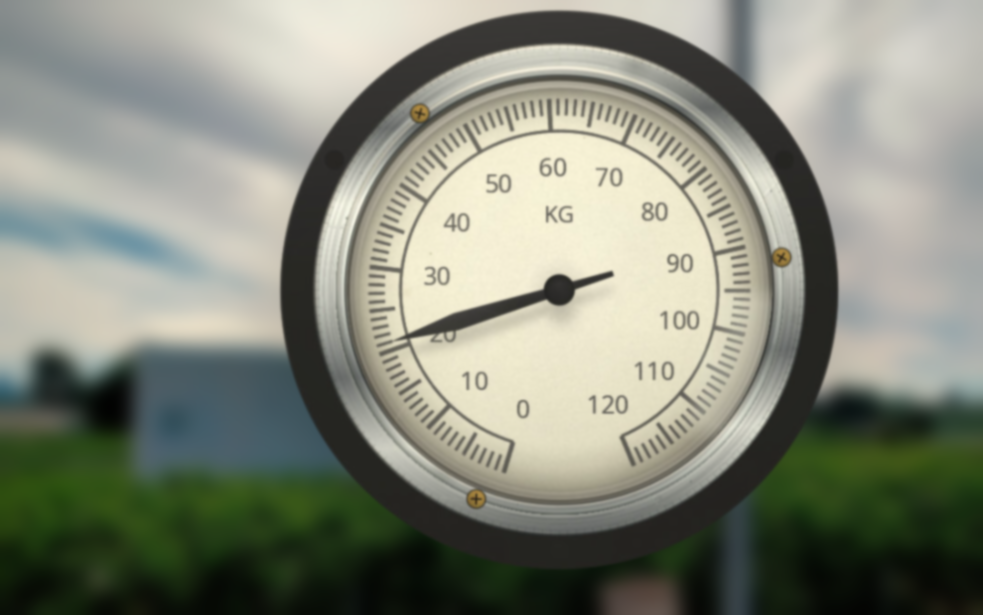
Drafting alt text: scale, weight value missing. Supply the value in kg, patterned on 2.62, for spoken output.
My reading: 21
